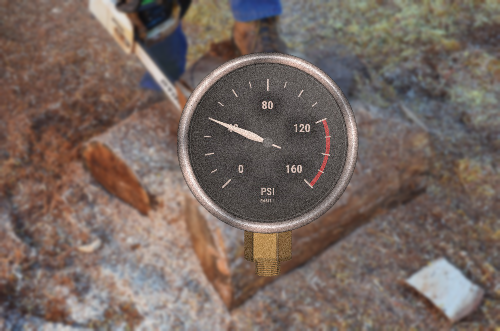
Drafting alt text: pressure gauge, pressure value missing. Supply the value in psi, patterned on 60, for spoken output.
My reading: 40
